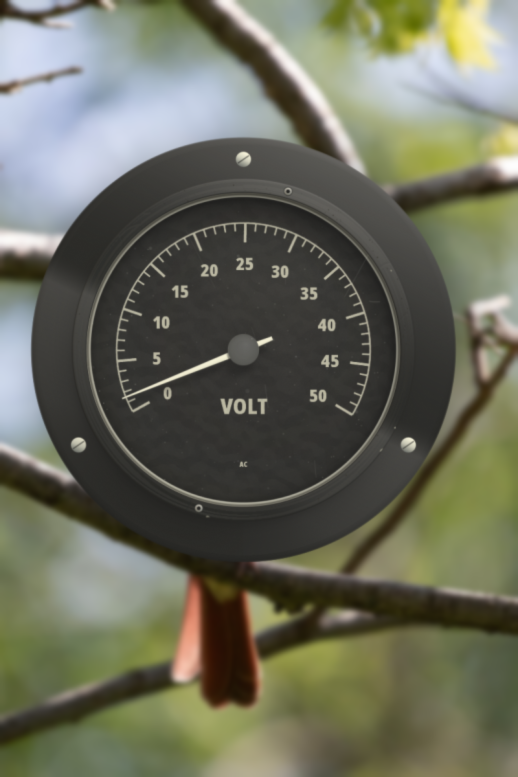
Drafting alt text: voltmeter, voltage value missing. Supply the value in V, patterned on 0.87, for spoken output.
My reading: 1.5
